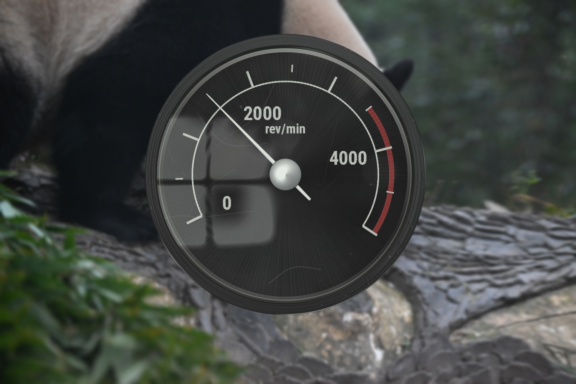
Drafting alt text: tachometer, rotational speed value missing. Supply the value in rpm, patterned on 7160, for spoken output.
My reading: 1500
